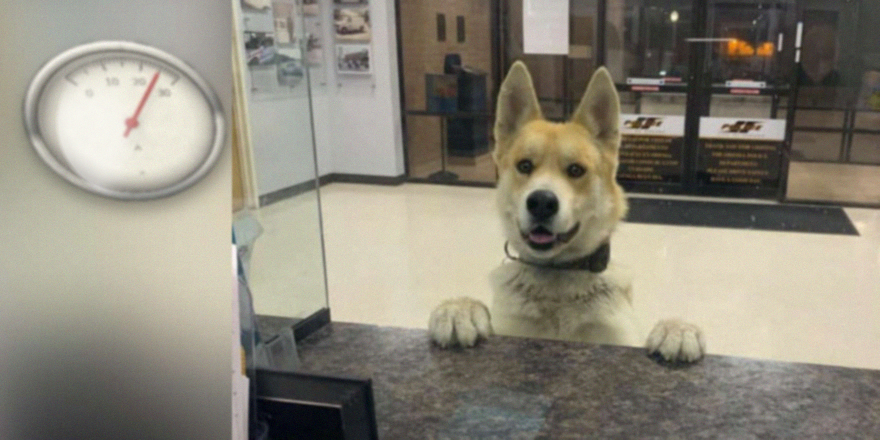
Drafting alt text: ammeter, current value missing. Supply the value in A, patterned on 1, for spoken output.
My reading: 25
